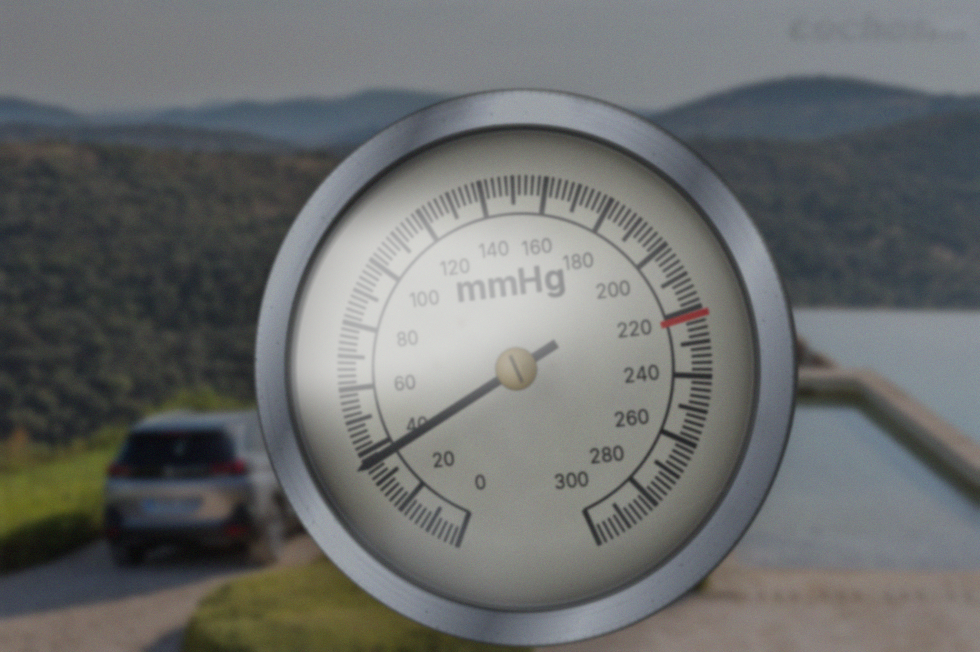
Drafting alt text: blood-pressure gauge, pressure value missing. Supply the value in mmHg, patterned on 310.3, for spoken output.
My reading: 36
